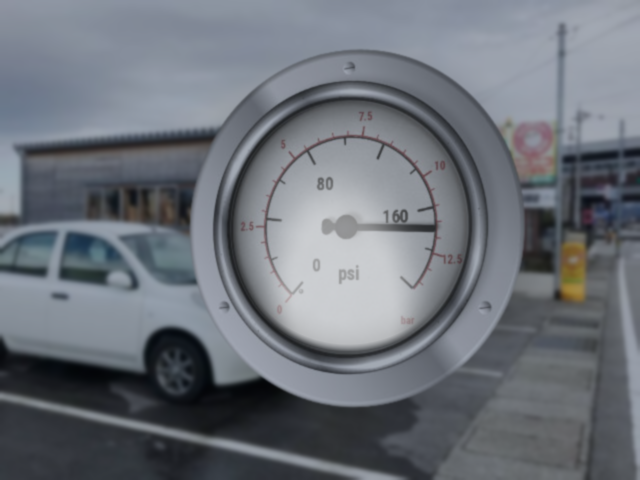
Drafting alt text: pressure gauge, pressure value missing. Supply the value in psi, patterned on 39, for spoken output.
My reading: 170
